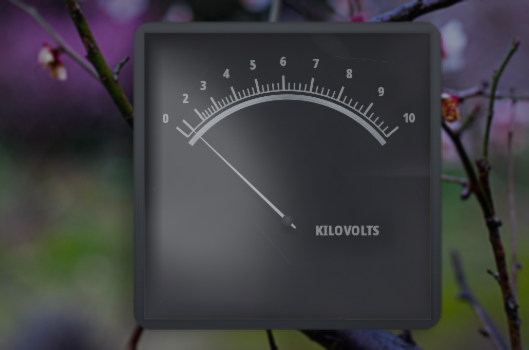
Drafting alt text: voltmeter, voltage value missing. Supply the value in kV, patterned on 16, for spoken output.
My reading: 1
